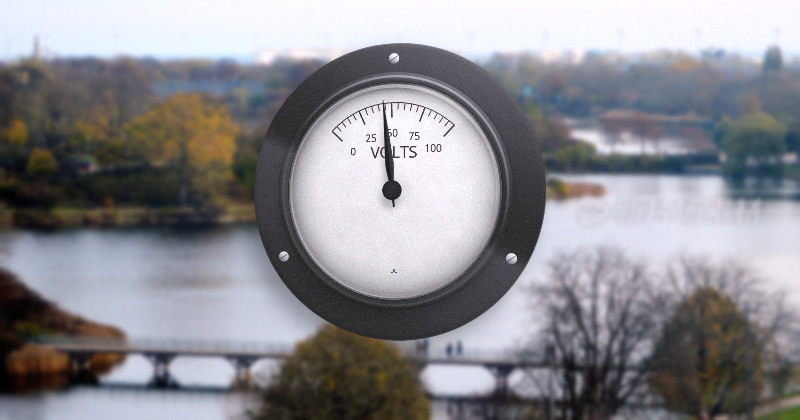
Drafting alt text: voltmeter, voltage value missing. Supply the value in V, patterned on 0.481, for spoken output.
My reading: 45
